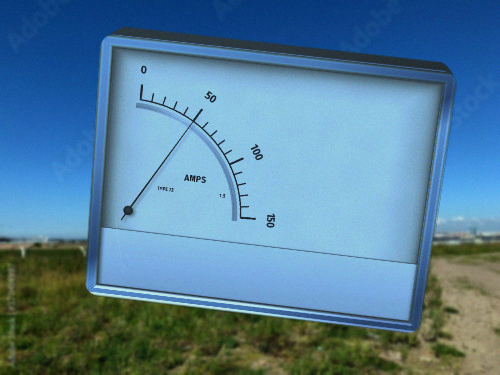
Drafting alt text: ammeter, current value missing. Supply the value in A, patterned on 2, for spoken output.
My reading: 50
